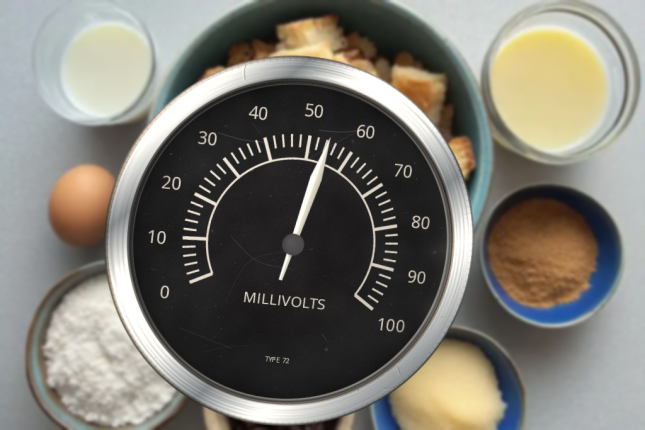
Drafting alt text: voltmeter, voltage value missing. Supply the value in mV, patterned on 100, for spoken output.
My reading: 54
